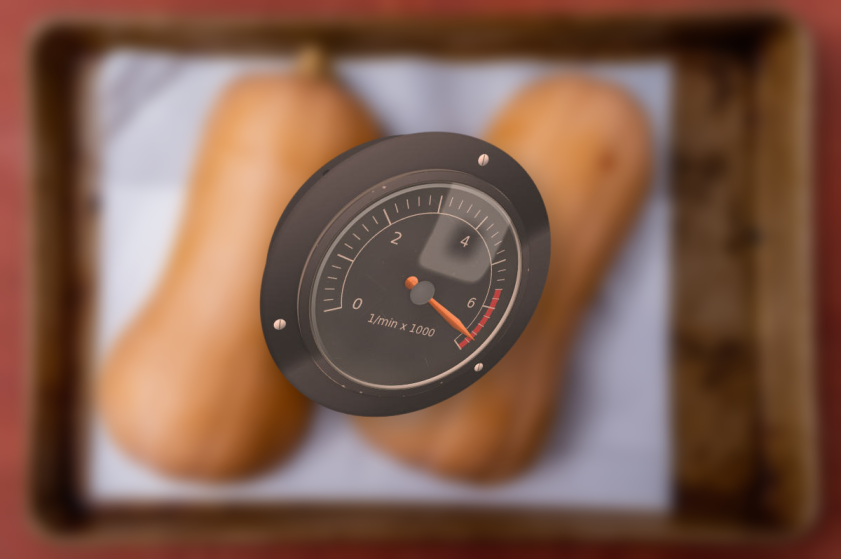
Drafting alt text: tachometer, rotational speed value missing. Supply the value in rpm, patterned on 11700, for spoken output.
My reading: 6700
